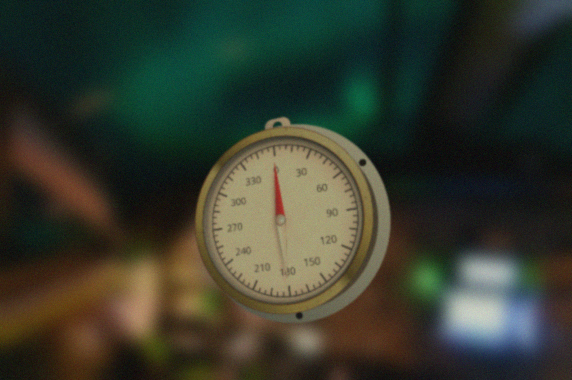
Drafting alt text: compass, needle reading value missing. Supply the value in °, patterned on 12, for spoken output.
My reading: 0
